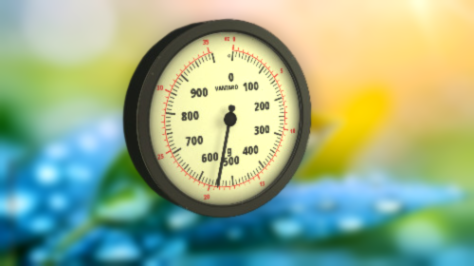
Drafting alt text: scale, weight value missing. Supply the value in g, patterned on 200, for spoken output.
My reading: 550
